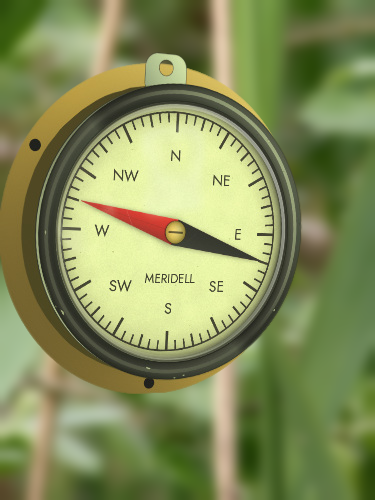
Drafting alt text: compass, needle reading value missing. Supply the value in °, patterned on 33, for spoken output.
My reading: 285
